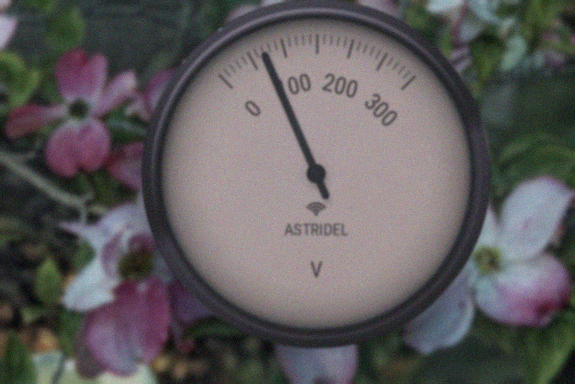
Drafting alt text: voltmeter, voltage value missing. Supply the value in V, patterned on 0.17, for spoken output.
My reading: 70
